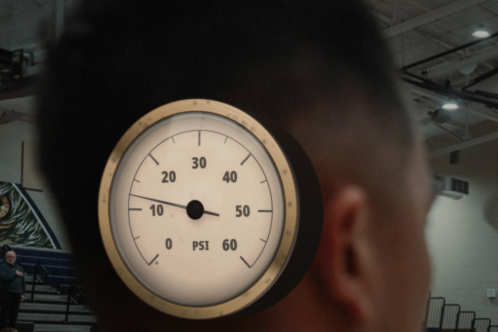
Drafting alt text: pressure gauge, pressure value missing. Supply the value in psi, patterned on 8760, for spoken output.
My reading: 12.5
